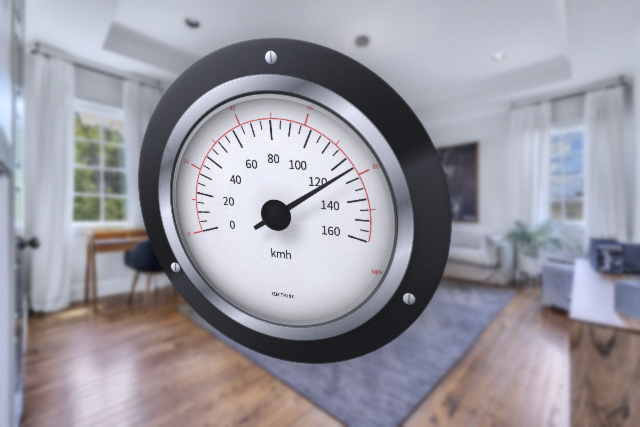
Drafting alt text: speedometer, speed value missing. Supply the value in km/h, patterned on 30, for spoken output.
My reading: 125
